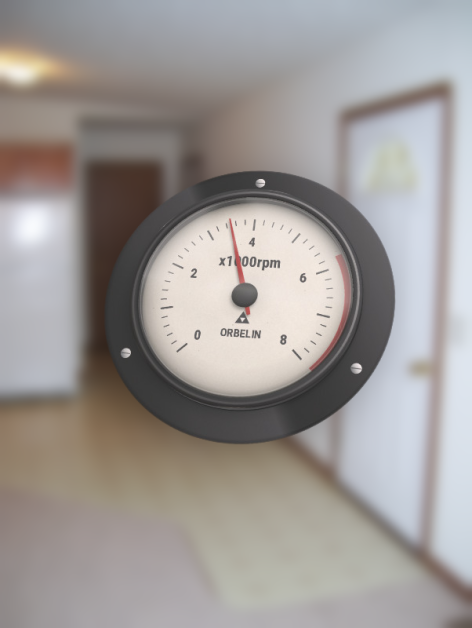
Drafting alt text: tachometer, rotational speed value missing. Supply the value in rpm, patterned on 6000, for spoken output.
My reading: 3500
